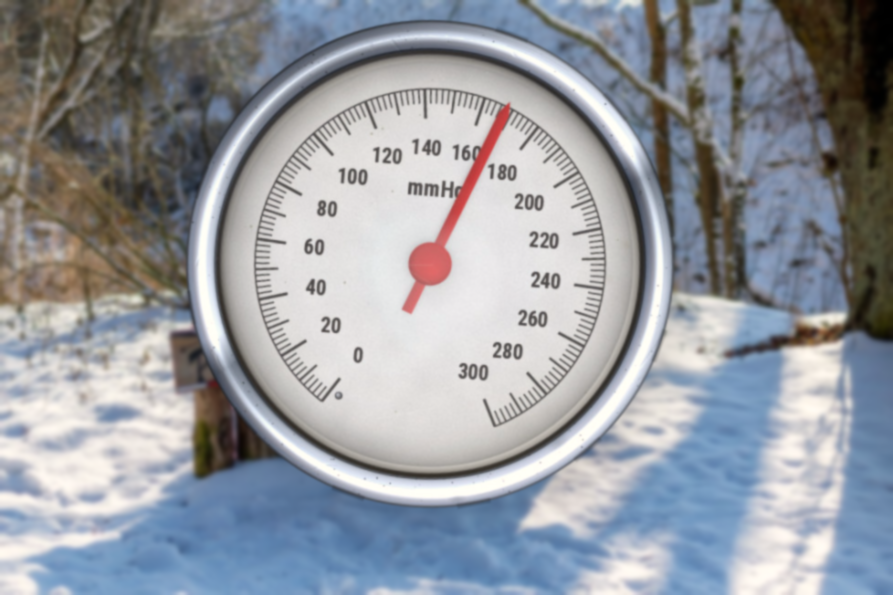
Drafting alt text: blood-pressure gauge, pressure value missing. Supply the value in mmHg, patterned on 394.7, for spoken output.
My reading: 168
